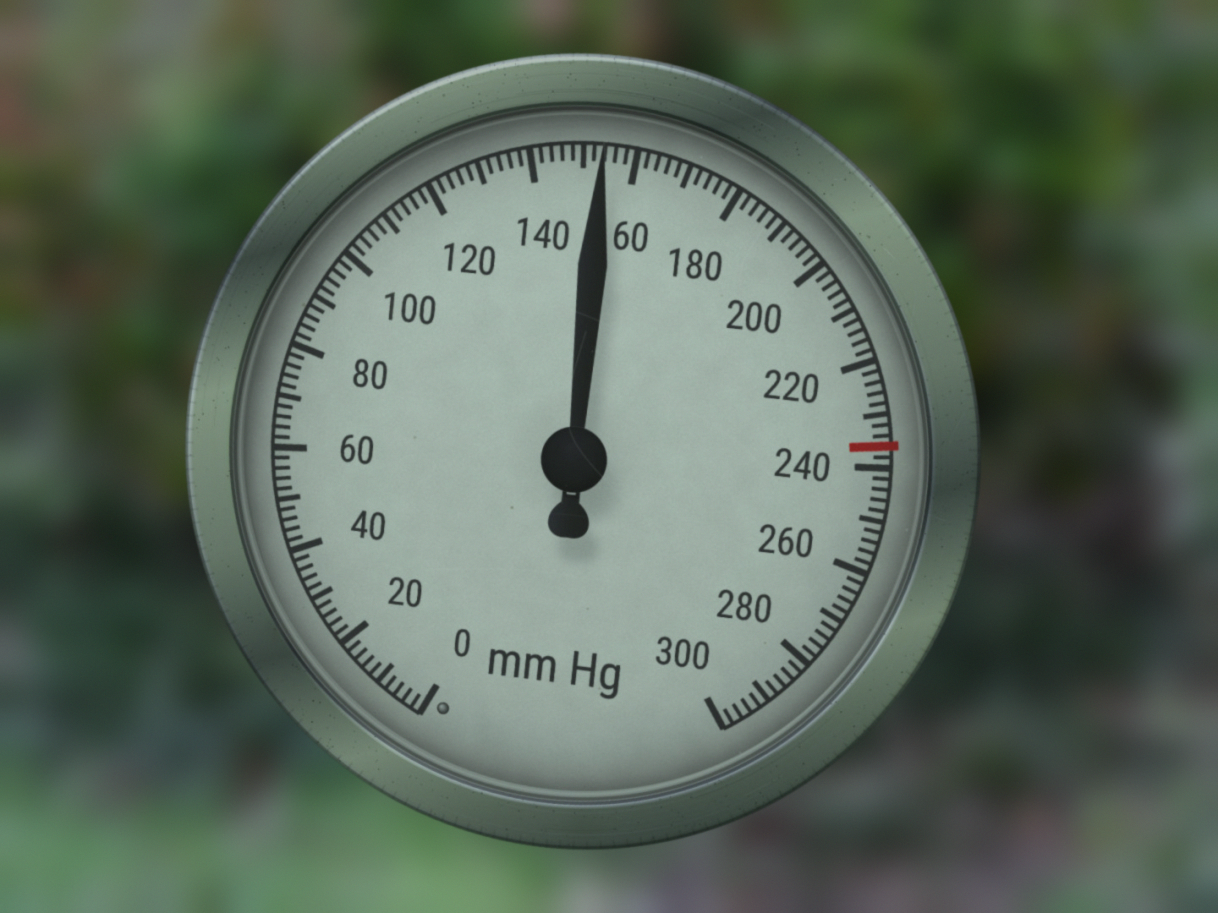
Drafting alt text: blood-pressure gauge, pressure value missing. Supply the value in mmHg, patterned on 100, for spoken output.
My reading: 154
